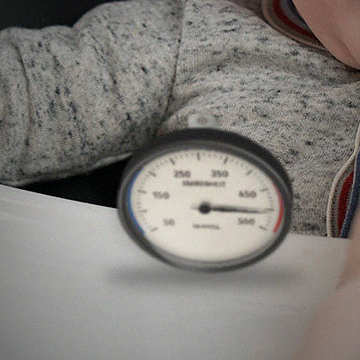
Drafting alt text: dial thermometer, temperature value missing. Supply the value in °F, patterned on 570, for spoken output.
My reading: 500
